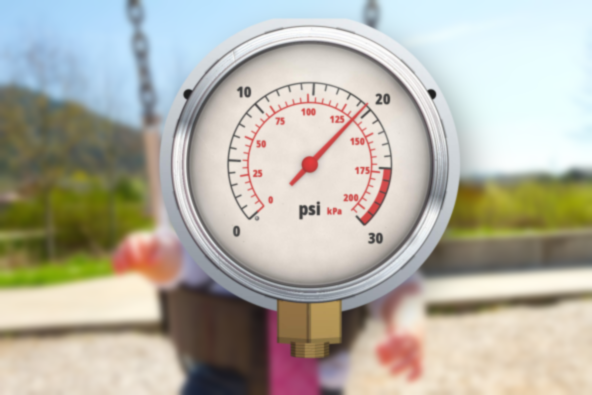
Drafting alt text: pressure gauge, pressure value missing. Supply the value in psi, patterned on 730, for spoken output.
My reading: 19.5
